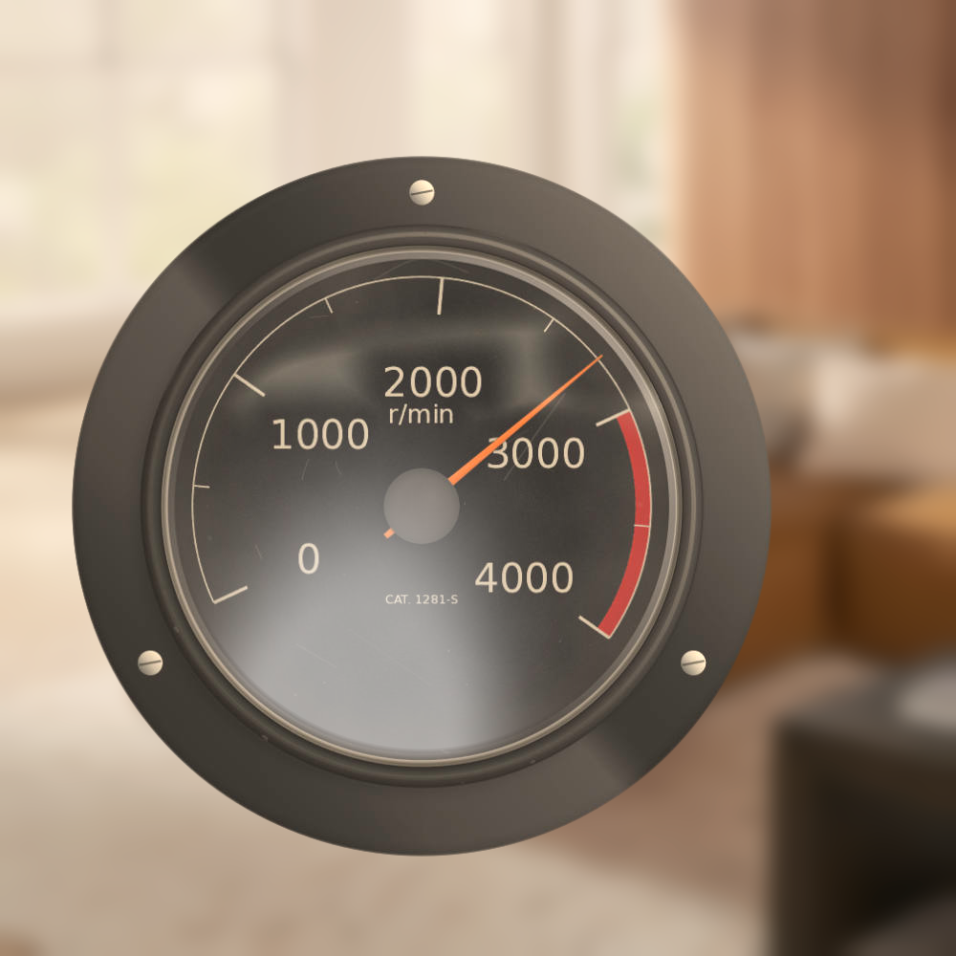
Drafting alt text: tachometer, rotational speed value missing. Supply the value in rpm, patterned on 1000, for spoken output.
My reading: 2750
